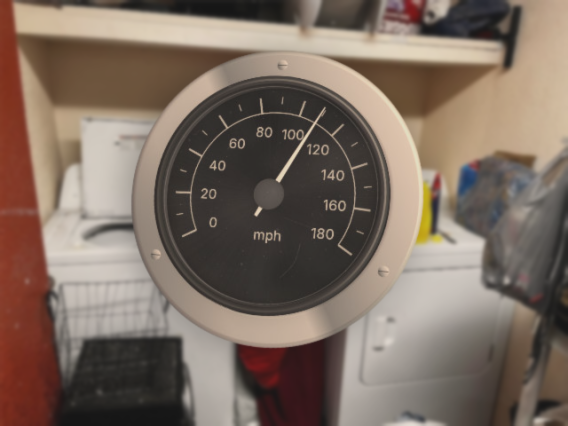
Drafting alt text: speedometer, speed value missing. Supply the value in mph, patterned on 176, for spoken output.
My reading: 110
